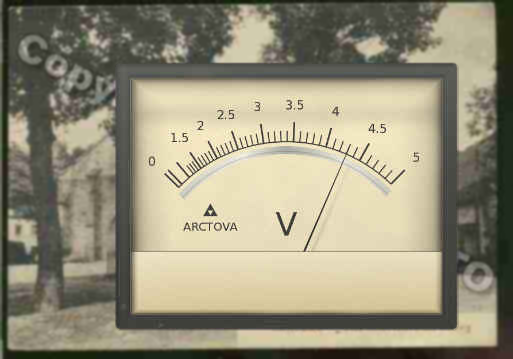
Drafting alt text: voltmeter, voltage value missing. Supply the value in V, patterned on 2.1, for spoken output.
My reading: 4.3
